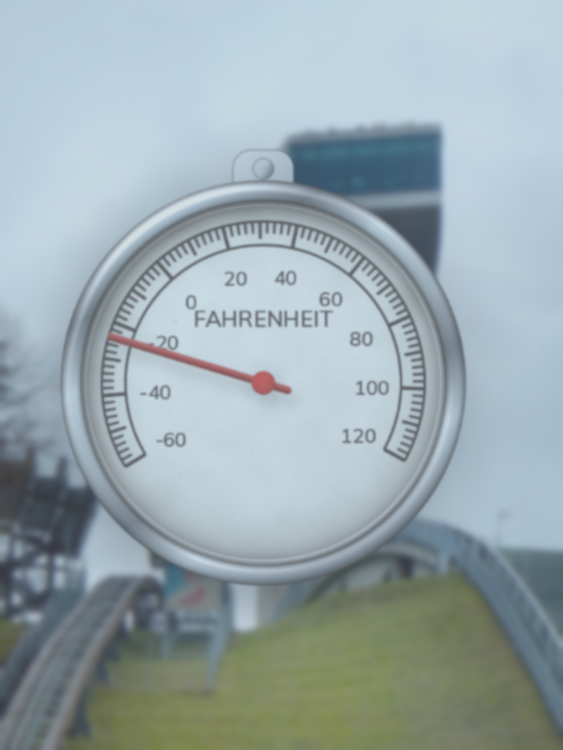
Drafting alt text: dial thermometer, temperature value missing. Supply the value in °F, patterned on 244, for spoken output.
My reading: -24
